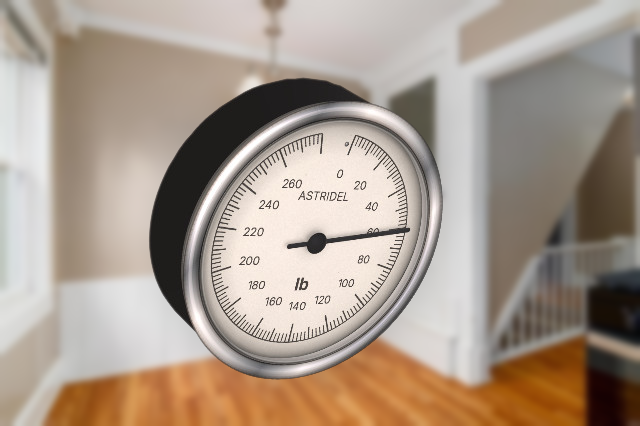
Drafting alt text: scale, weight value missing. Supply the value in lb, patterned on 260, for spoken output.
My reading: 60
